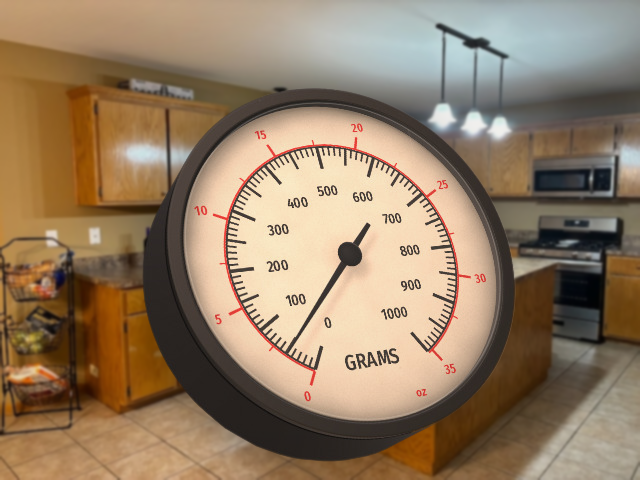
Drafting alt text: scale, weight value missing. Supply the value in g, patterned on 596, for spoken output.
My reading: 50
